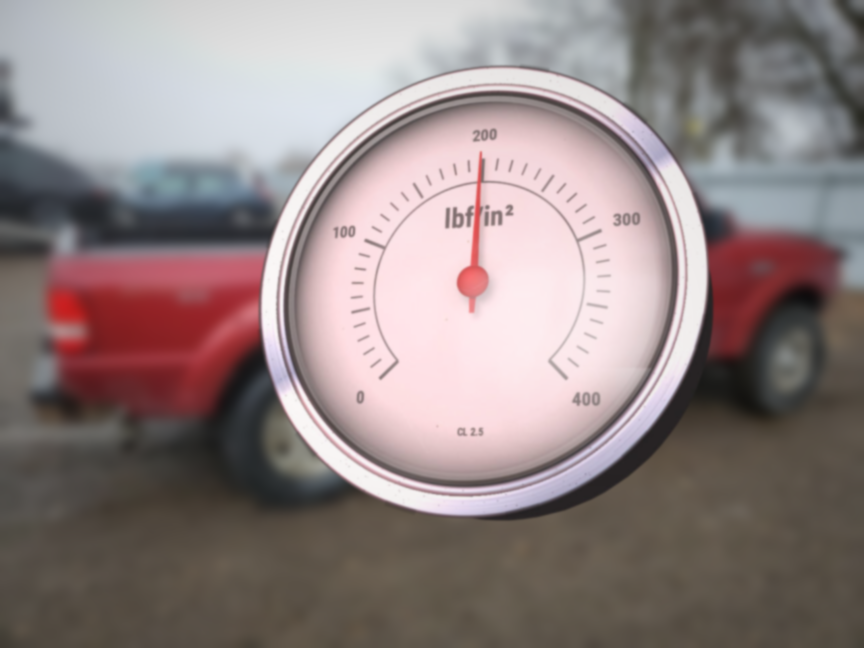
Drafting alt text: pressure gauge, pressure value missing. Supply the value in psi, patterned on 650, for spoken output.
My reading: 200
